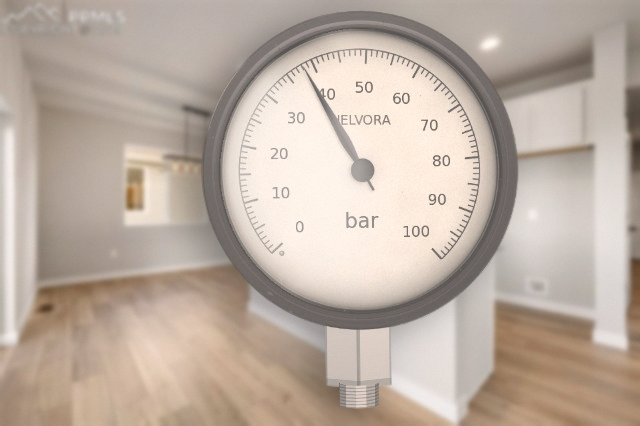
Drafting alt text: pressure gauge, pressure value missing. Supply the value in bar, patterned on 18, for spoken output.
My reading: 38
